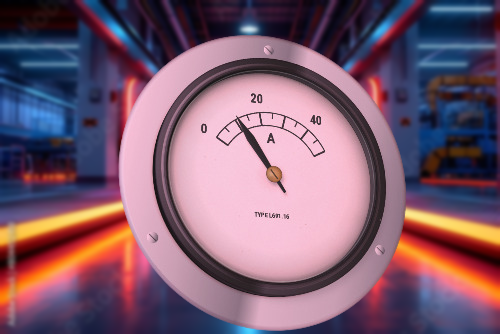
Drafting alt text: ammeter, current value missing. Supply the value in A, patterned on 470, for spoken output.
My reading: 10
